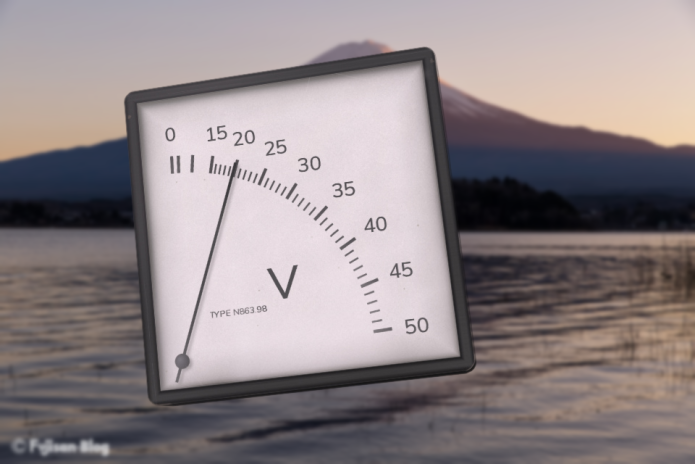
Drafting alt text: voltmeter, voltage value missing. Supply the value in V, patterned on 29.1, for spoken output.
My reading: 20
